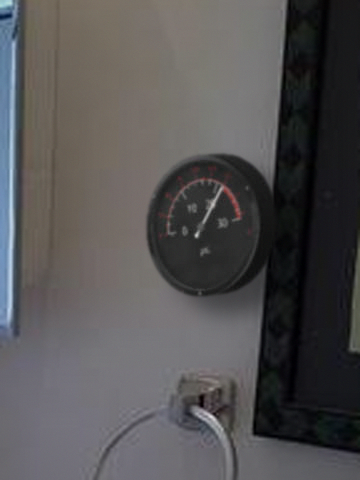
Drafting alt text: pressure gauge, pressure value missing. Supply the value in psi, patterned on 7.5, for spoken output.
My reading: 22
